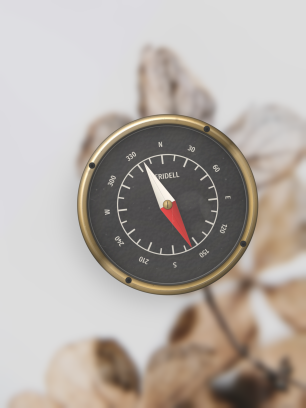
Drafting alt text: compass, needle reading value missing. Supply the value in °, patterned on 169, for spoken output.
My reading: 157.5
